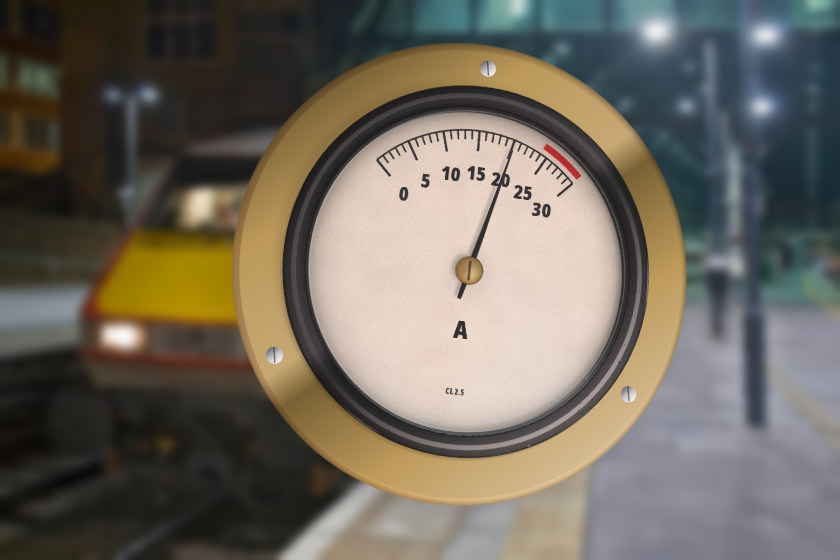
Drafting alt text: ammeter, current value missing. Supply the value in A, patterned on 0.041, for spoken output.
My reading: 20
